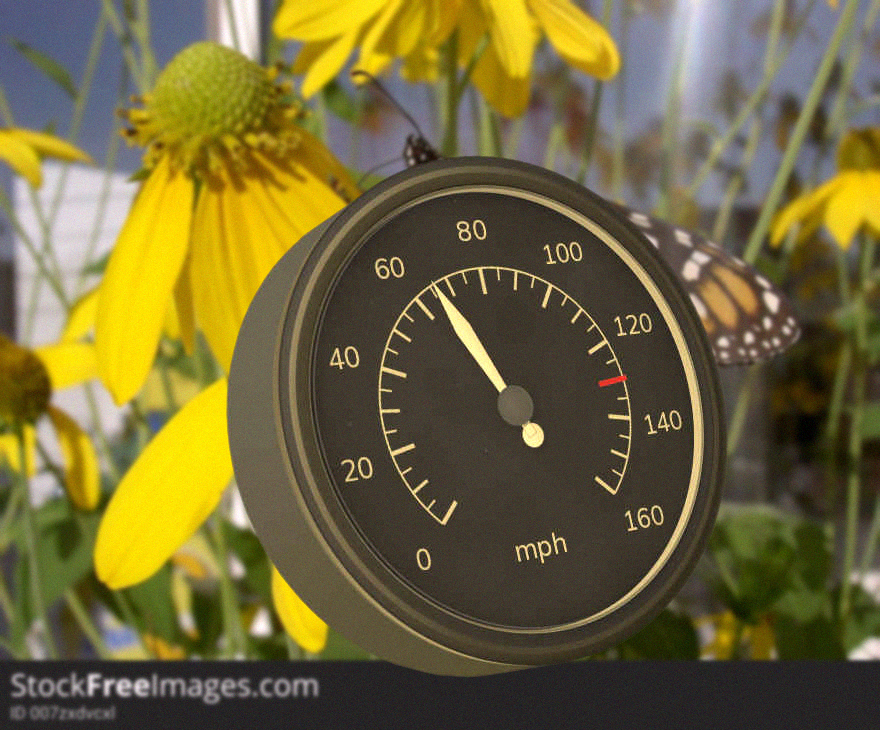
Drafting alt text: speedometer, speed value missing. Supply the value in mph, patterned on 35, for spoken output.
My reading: 65
